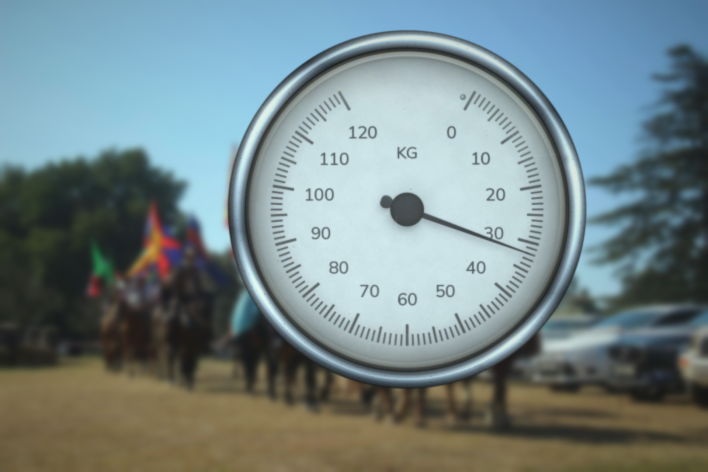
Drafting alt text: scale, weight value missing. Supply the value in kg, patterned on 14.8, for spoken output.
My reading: 32
